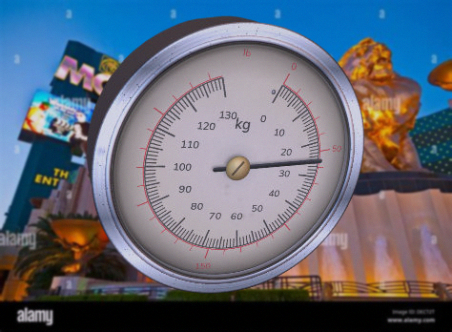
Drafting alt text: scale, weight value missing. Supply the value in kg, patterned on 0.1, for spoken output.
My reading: 25
